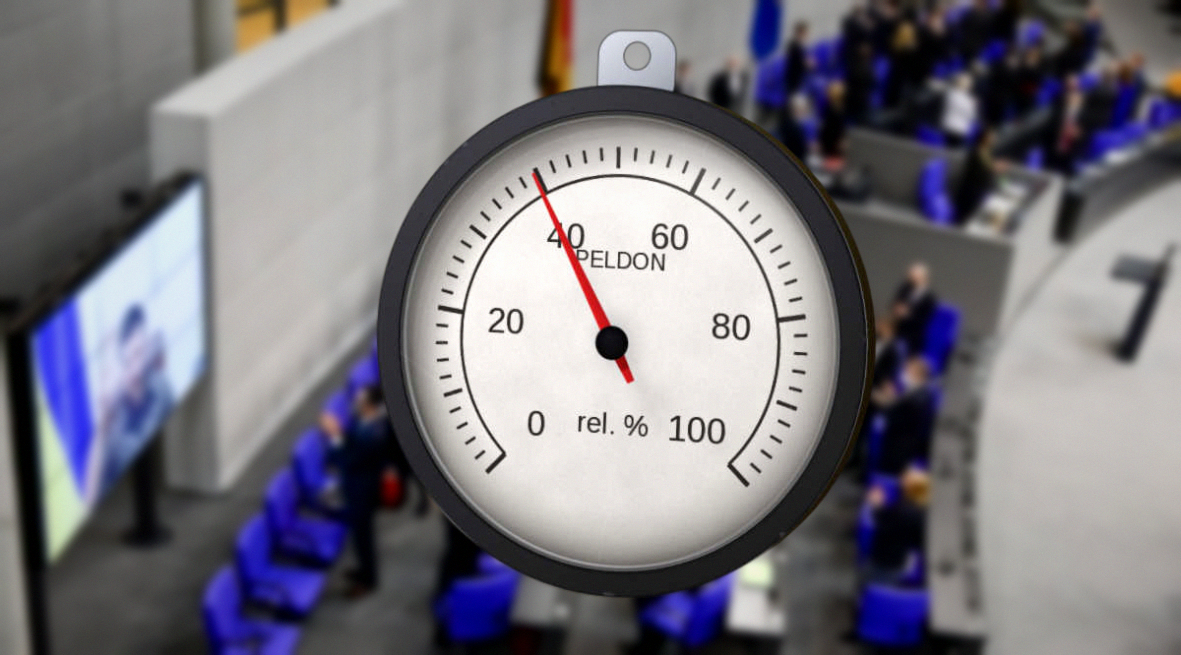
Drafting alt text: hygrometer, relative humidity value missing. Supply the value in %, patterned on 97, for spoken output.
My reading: 40
